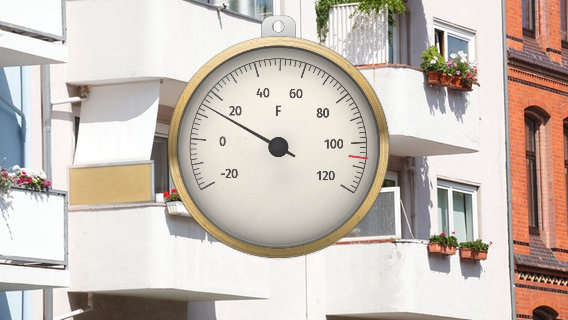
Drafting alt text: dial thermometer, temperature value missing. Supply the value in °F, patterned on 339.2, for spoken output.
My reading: 14
